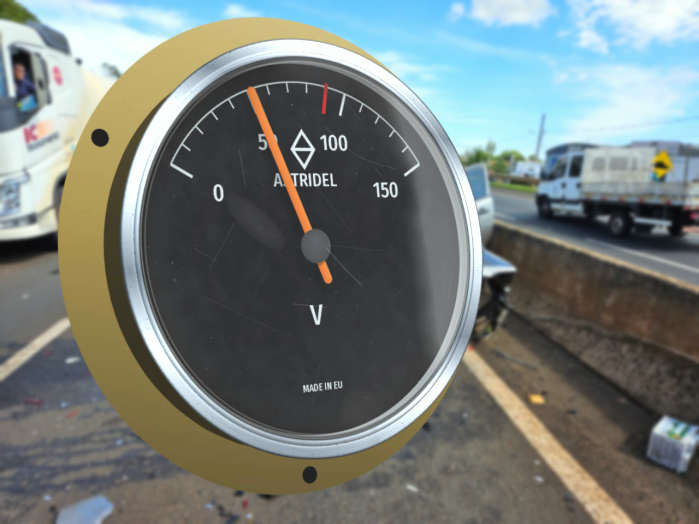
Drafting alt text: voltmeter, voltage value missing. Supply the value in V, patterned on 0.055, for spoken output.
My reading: 50
